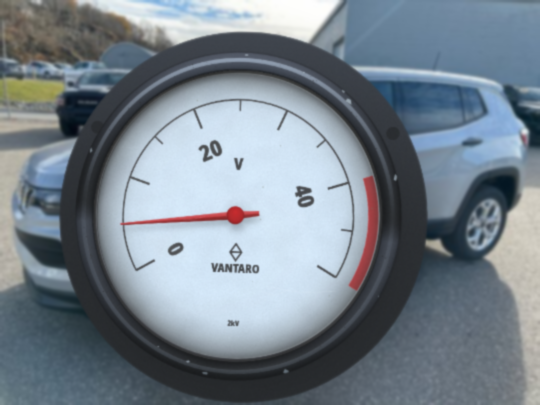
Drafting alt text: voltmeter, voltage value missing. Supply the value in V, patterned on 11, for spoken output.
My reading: 5
